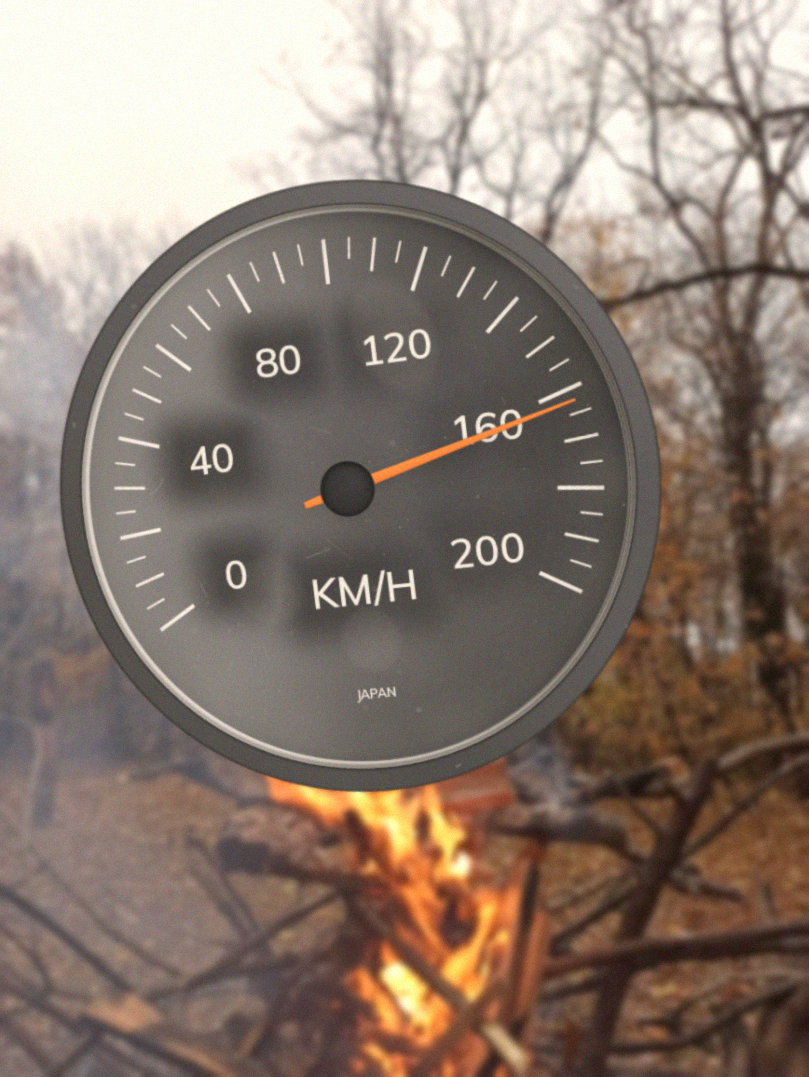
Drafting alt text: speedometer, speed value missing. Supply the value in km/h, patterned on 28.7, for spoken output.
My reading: 162.5
